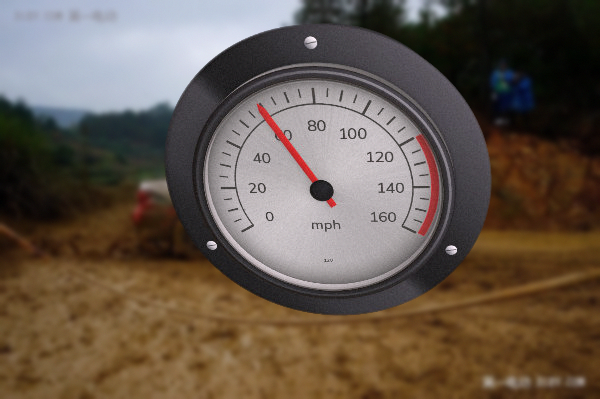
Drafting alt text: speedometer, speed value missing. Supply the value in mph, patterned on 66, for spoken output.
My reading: 60
